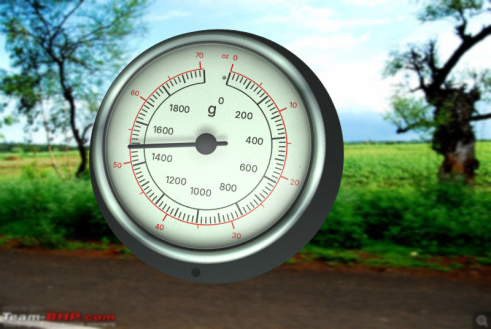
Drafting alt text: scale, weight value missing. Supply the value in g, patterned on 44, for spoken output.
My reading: 1480
